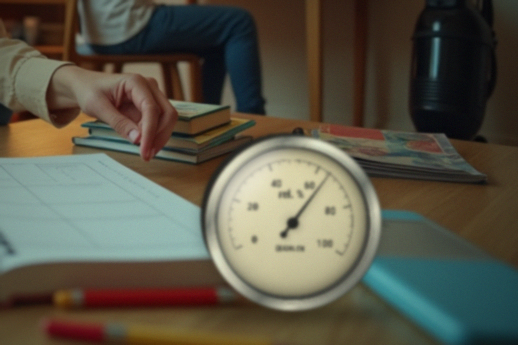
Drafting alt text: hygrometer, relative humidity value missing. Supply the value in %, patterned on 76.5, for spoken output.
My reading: 64
